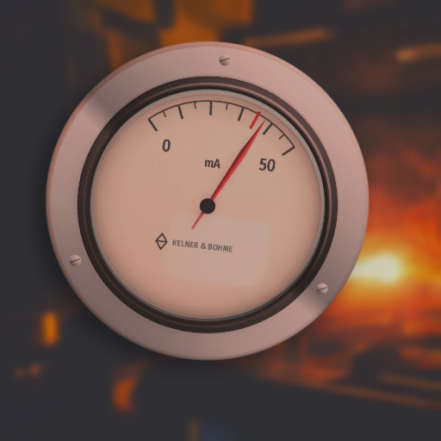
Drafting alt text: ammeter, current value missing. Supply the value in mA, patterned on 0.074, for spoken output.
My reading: 37.5
